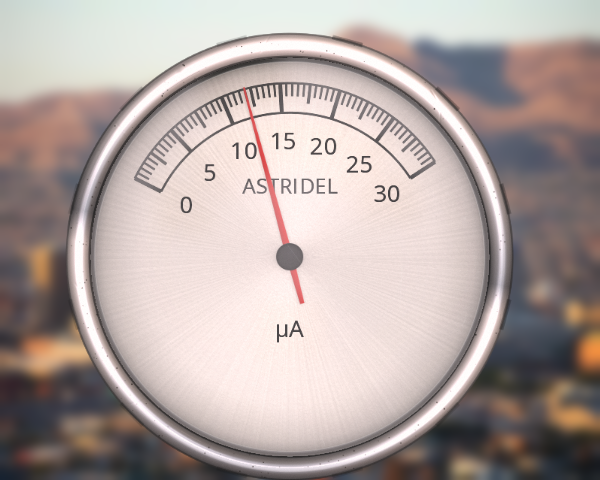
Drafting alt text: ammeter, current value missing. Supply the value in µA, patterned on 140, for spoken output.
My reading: 12
